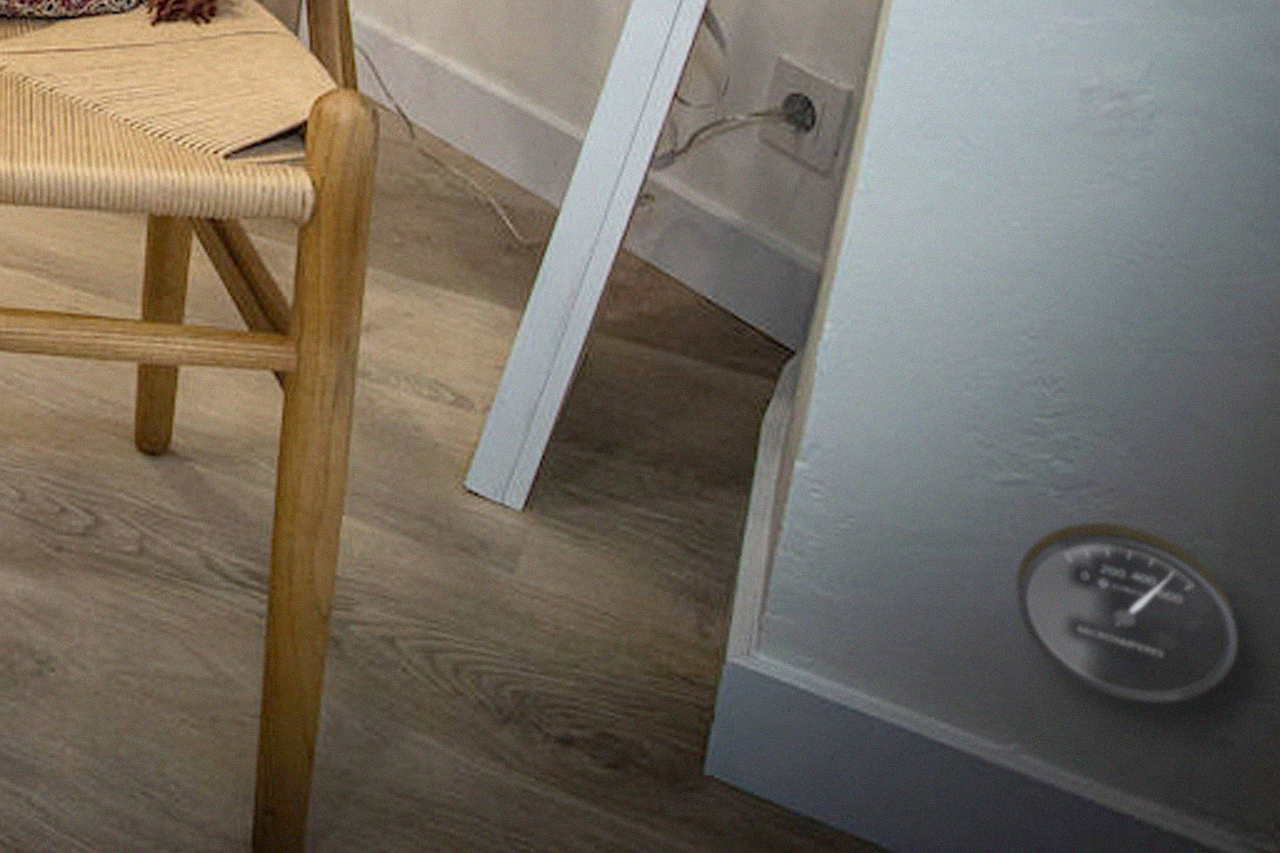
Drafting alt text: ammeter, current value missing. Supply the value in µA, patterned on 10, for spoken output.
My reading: 500
